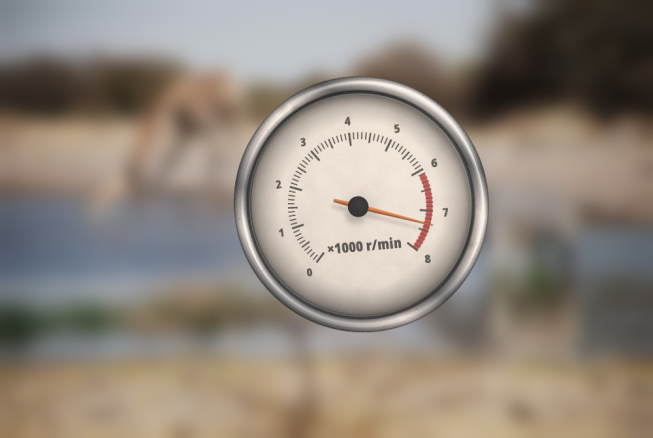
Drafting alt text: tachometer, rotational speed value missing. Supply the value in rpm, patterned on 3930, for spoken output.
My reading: 7300
